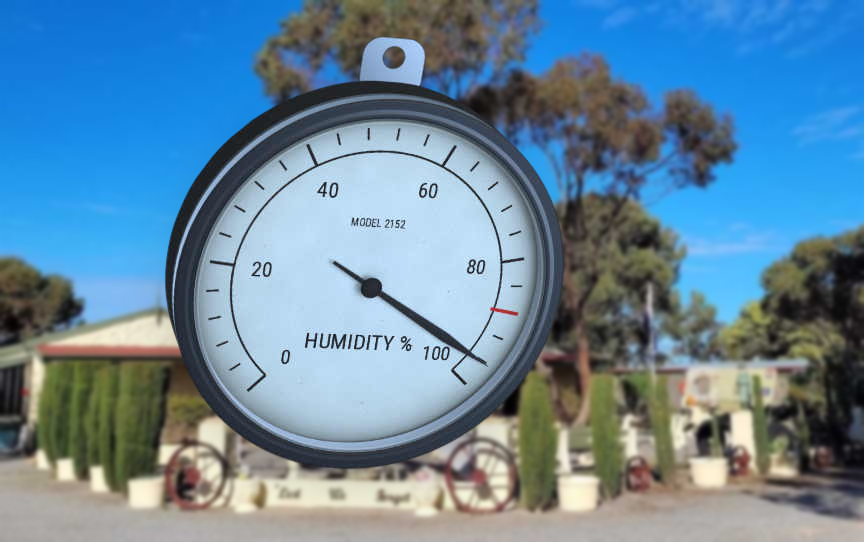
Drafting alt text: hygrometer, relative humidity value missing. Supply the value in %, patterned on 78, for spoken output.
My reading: 96
